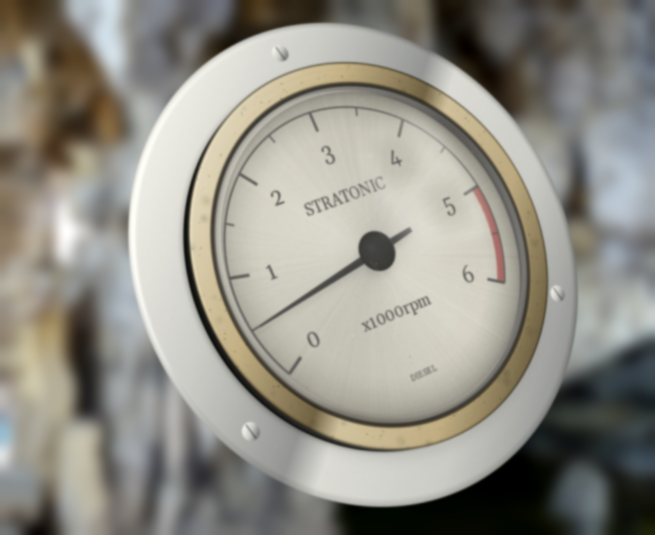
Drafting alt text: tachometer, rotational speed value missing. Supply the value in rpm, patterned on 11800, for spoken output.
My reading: 500
